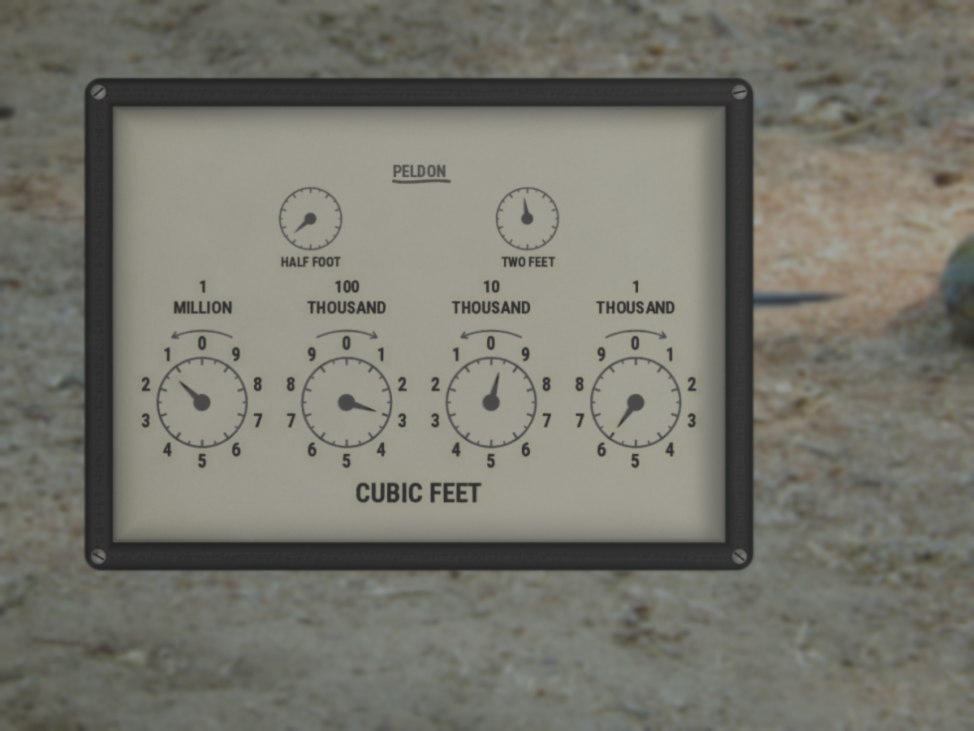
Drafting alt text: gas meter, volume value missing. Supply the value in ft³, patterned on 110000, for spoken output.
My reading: 129600
